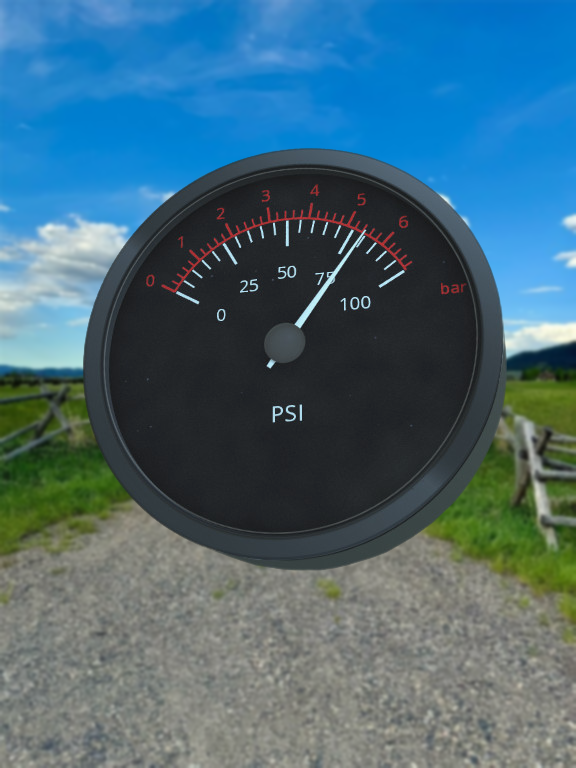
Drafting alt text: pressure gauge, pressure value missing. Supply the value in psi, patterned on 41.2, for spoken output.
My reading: 80
